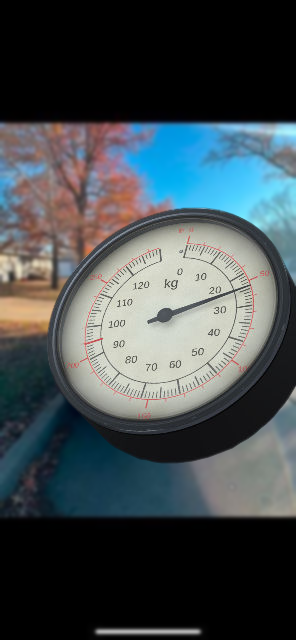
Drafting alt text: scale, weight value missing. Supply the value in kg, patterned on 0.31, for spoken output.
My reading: 25
